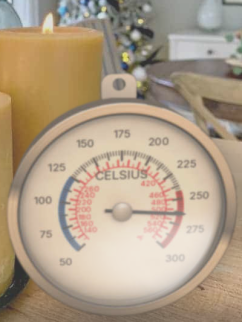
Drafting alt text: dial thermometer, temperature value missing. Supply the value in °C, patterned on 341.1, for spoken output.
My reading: 262.5
